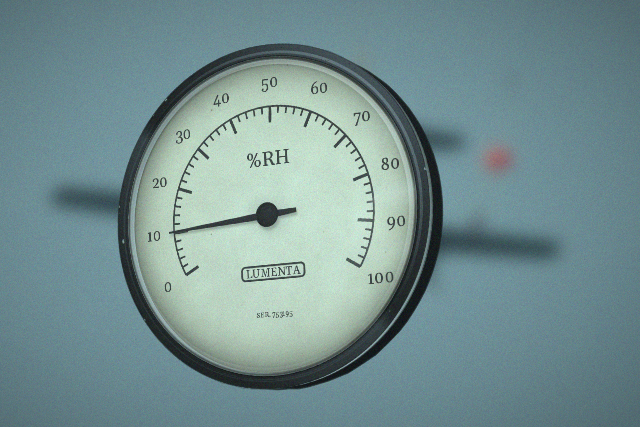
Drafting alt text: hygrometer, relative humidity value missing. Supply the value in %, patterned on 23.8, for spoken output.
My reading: 10
